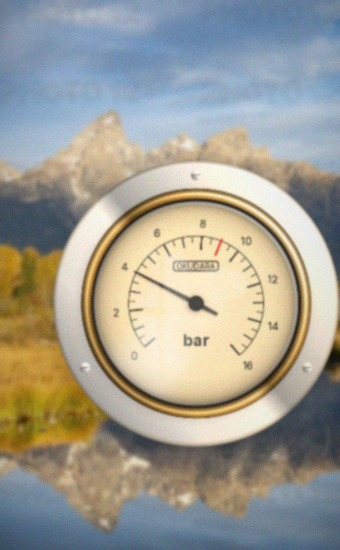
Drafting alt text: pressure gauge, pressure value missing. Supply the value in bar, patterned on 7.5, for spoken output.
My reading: 4
